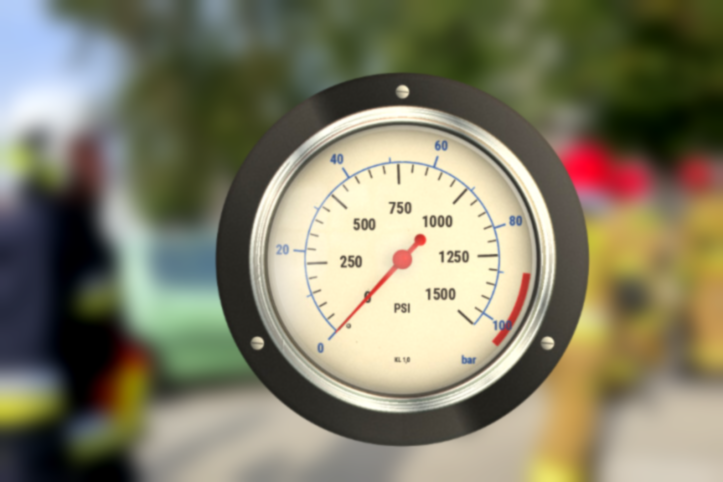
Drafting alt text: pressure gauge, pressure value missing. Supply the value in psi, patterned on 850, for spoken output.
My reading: 0
